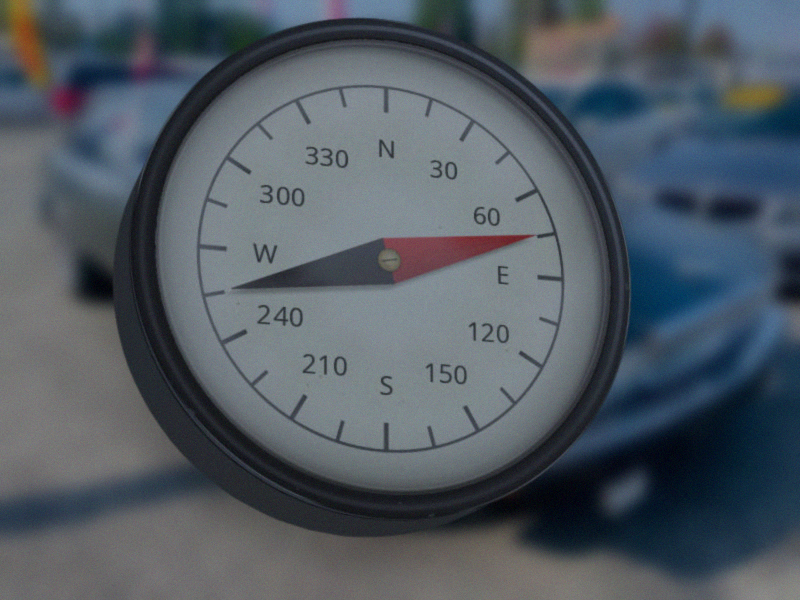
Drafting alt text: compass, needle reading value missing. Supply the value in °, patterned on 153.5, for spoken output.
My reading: 75
